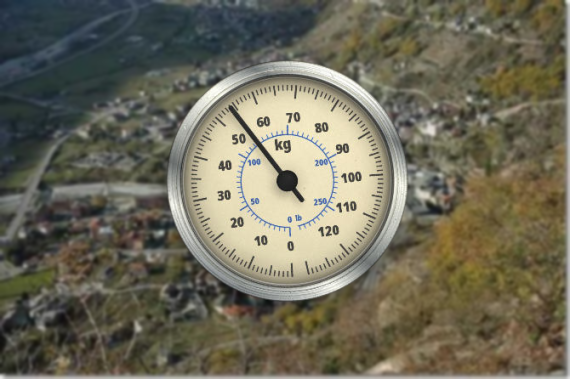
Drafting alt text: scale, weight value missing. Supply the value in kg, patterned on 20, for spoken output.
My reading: 54
